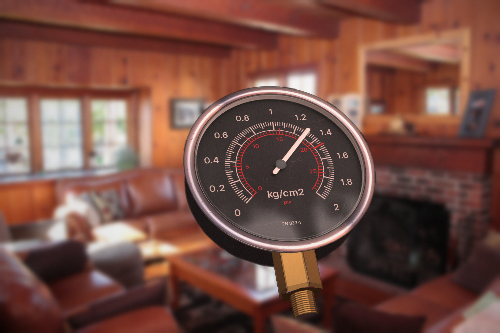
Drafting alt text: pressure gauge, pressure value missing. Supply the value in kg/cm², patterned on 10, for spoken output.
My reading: 1.3
